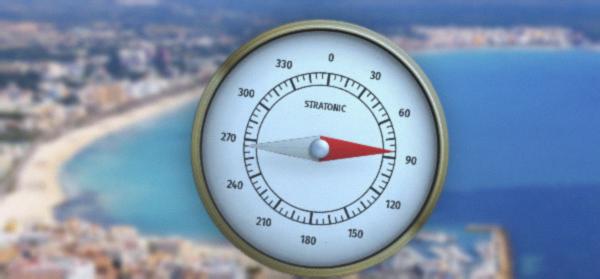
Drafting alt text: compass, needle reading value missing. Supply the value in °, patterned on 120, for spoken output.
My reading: 85
